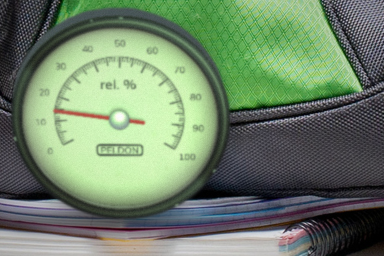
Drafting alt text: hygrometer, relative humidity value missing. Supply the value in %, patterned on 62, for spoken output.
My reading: 15
